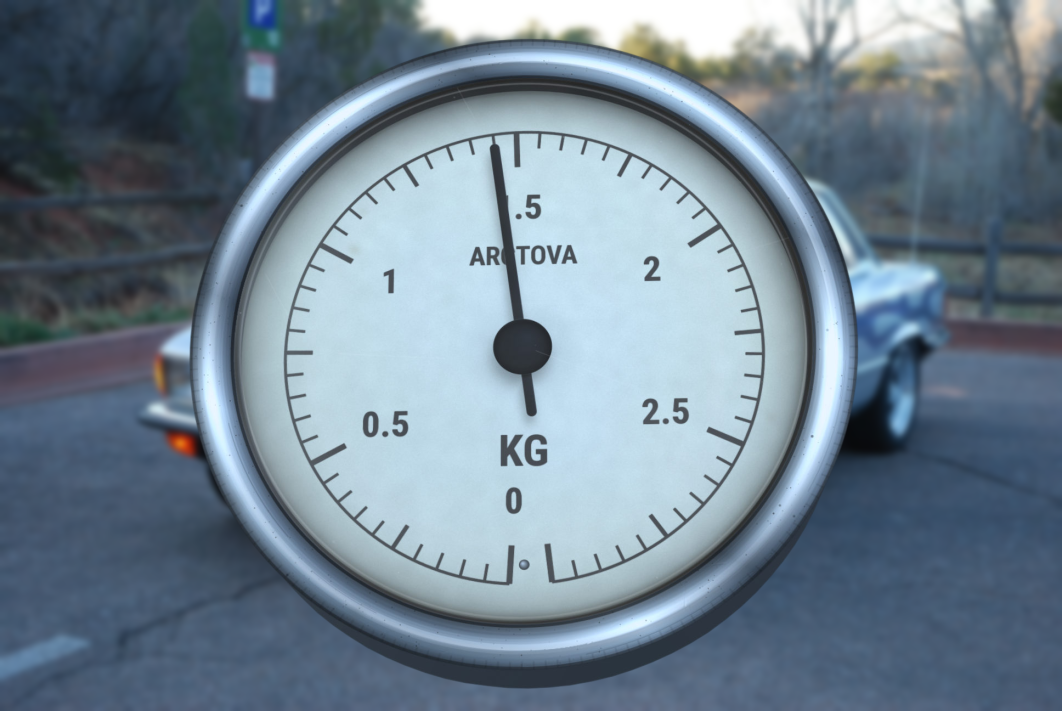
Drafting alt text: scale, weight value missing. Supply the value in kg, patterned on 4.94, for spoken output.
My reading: 1.45
